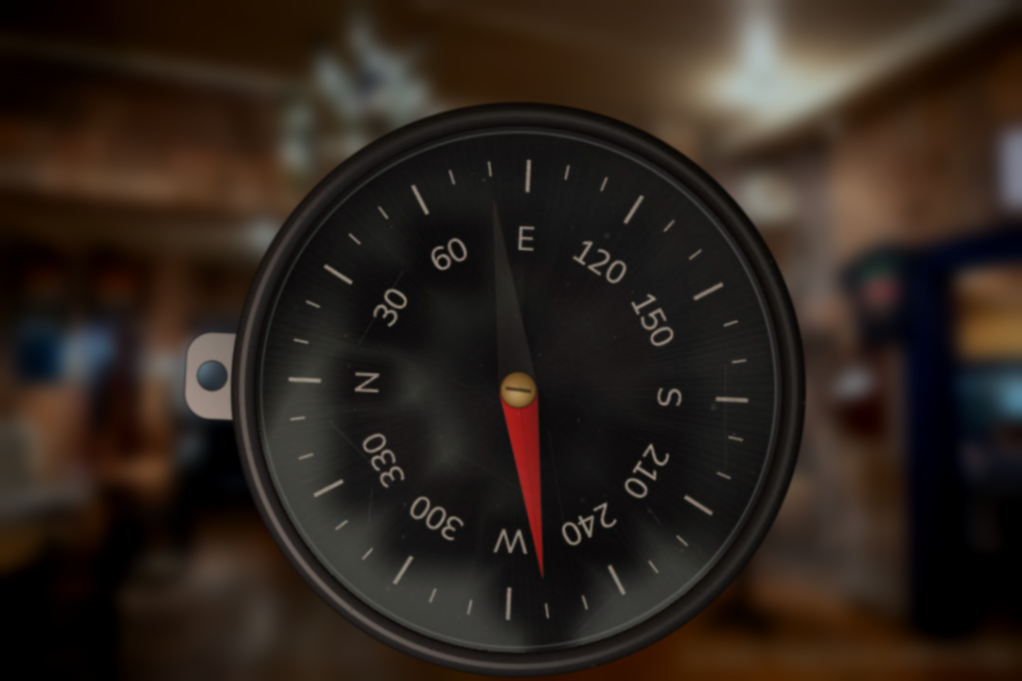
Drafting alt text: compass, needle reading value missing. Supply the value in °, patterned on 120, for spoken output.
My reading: 260
